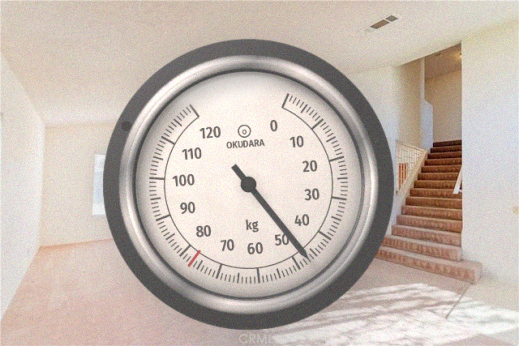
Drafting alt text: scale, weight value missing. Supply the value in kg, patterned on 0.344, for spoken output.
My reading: 47
